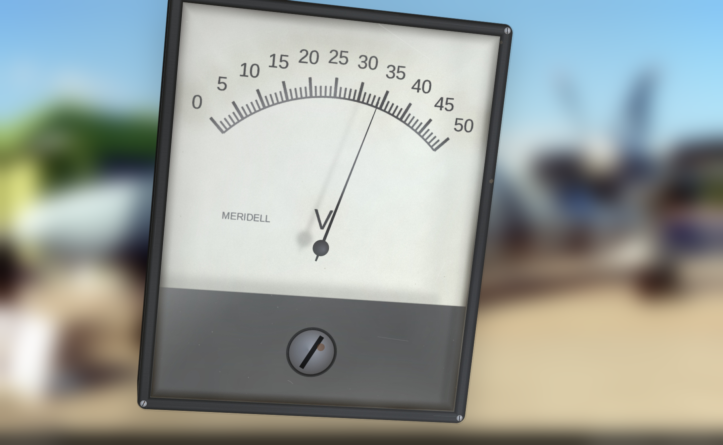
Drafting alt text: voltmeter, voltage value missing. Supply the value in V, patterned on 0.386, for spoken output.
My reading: 34
